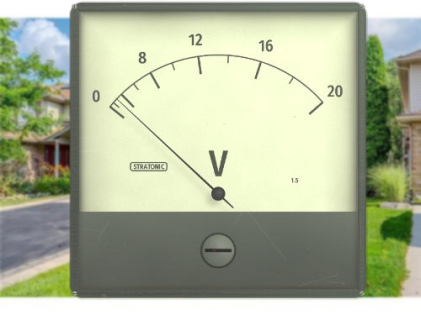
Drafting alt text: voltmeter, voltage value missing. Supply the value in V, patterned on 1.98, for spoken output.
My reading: 3
